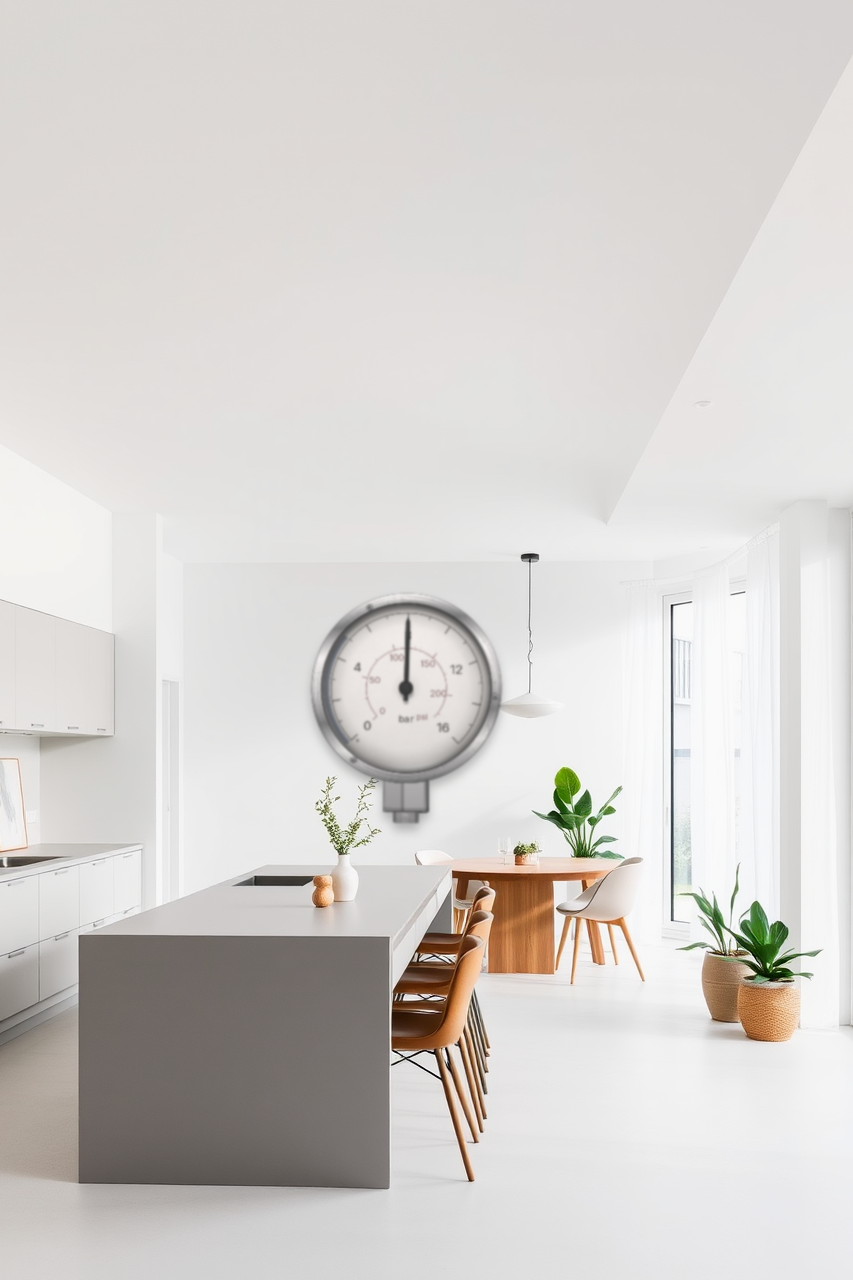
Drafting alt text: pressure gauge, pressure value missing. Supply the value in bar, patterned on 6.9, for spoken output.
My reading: 8
